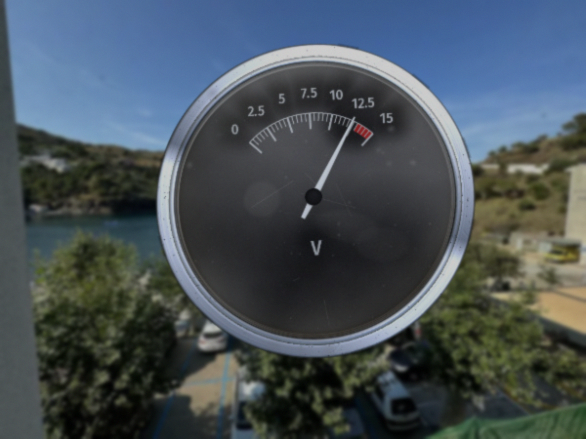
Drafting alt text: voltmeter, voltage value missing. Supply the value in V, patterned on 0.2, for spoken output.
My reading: 12.5
